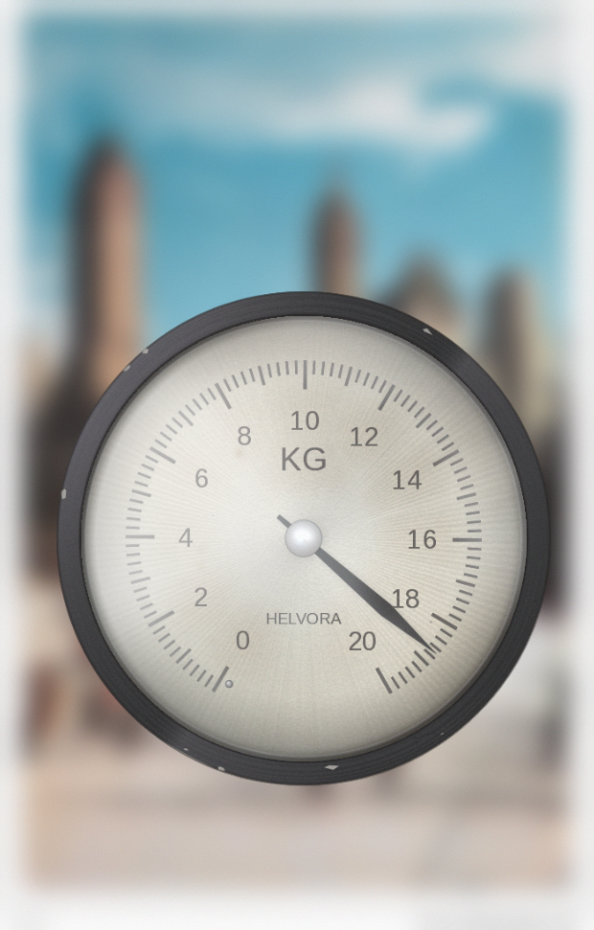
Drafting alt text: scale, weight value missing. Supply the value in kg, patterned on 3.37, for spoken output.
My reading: 18.7
